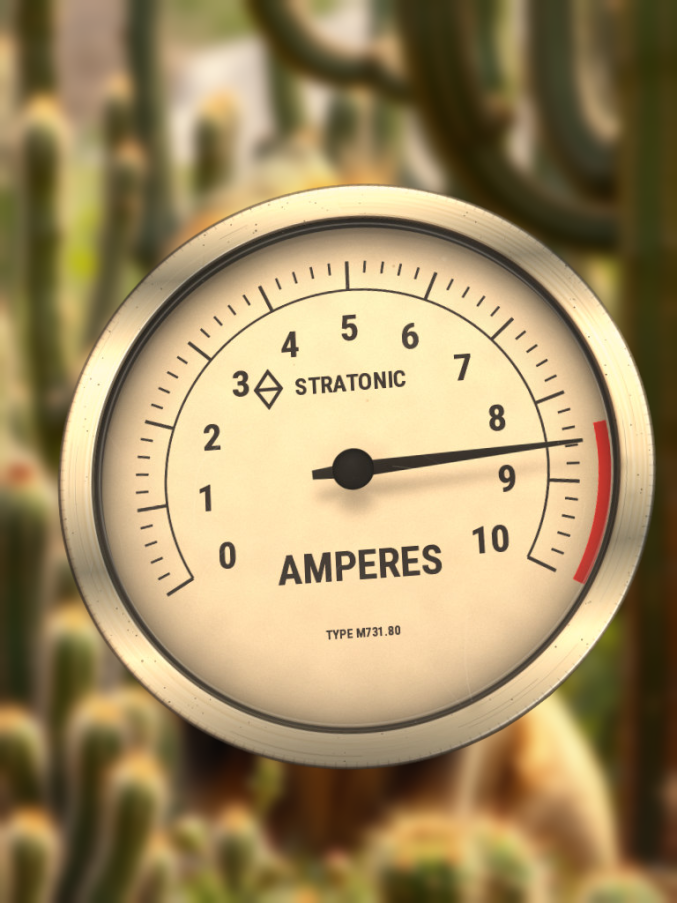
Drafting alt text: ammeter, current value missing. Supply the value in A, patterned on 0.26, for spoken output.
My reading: 8.6
